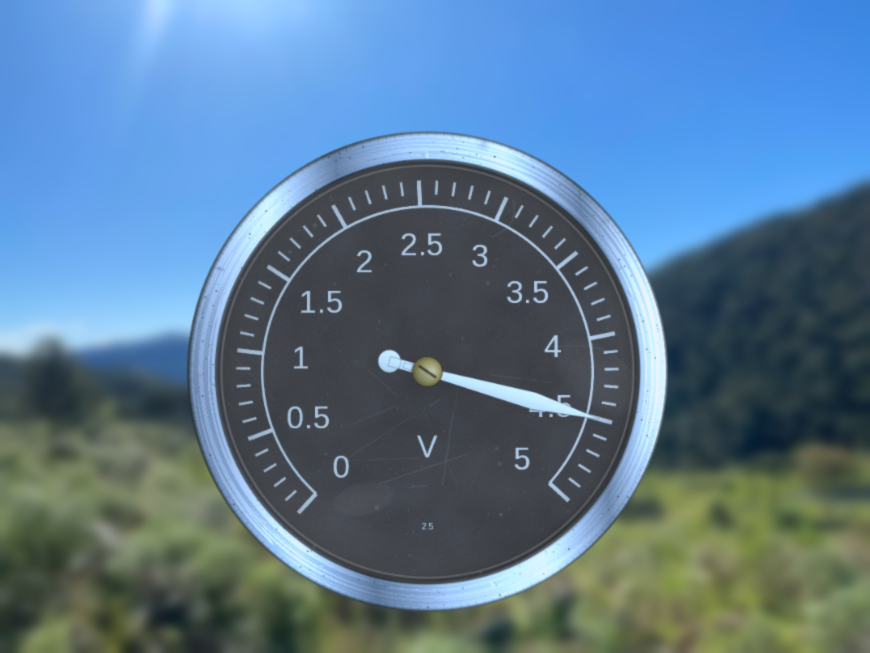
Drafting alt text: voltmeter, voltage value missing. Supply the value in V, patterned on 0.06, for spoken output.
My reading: 4.5
